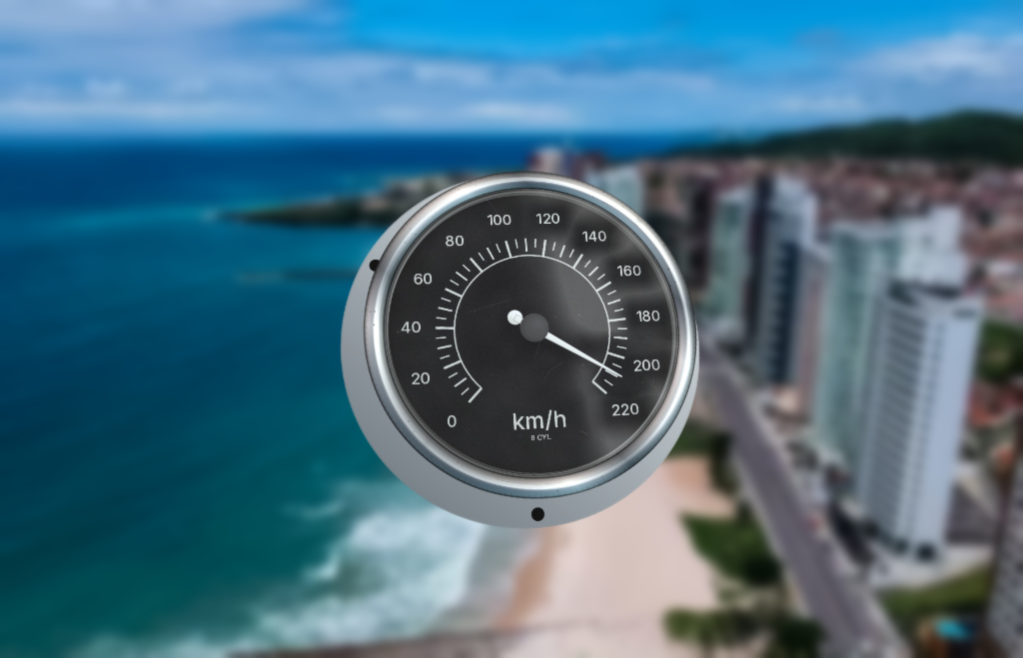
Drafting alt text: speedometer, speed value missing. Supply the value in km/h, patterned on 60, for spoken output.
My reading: 210
